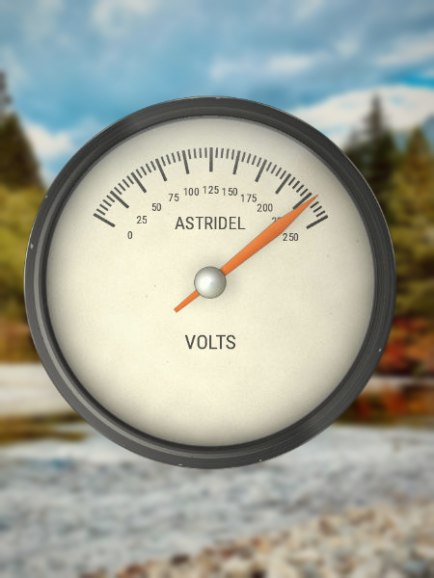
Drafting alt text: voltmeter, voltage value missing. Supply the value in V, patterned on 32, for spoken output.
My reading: 230
